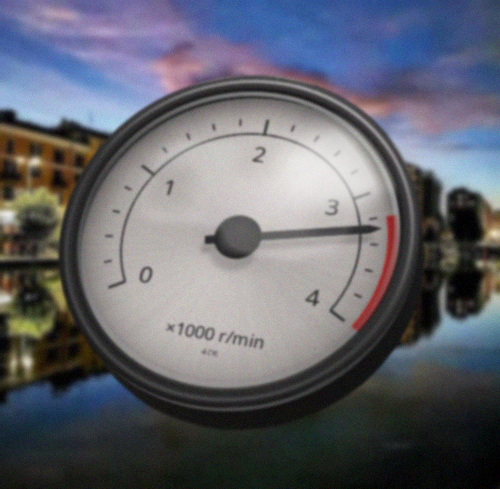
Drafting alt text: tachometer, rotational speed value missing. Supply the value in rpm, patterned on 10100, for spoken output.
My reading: 3300
